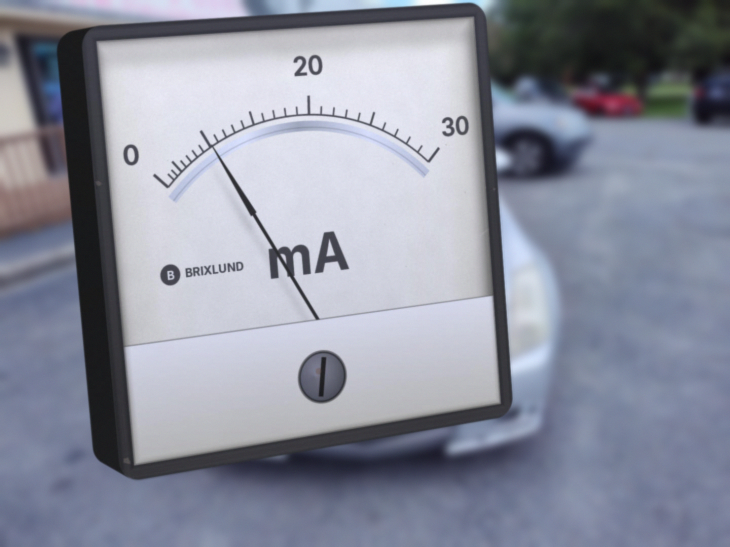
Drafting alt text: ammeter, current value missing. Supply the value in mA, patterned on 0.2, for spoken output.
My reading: 10
